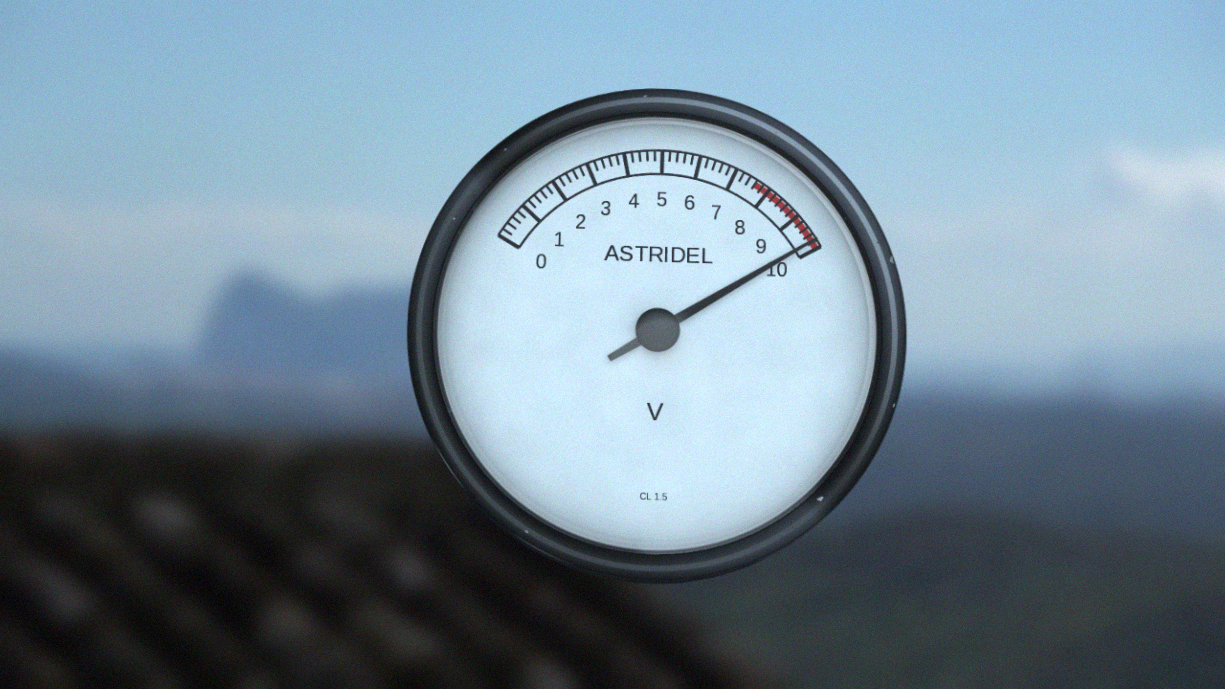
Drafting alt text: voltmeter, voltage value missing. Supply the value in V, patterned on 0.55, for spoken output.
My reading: 9.8
